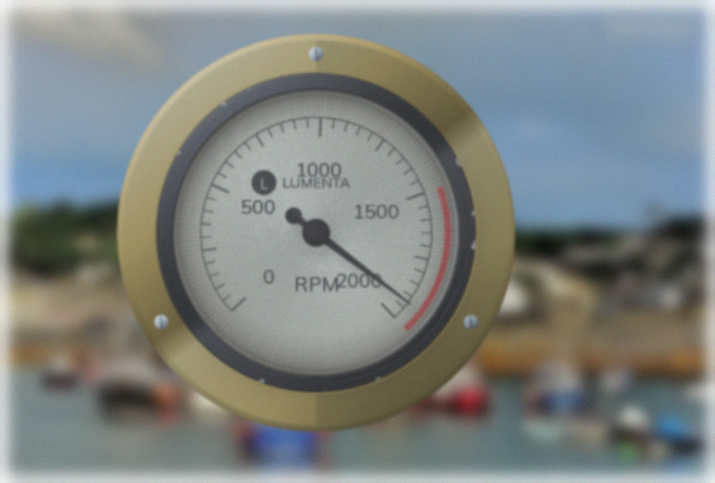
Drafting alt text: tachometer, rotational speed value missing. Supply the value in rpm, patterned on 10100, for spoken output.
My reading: 1925
